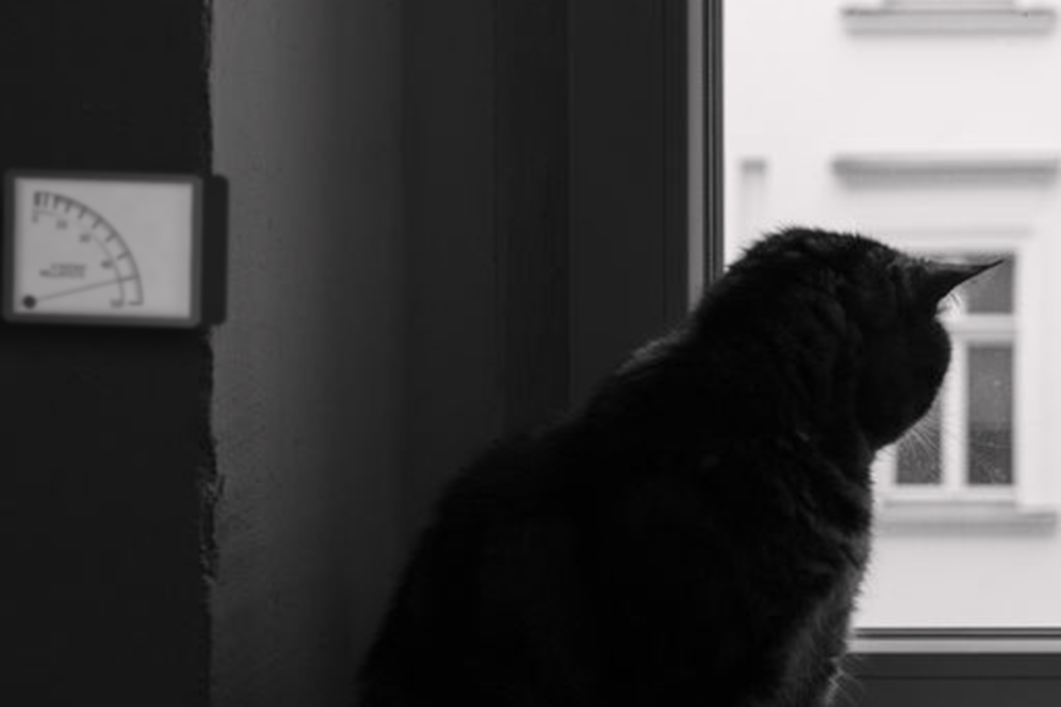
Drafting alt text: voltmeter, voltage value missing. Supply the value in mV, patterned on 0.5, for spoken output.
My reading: 45
